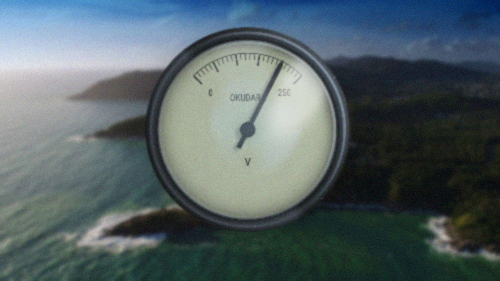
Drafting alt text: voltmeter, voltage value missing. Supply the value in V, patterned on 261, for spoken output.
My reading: 200
